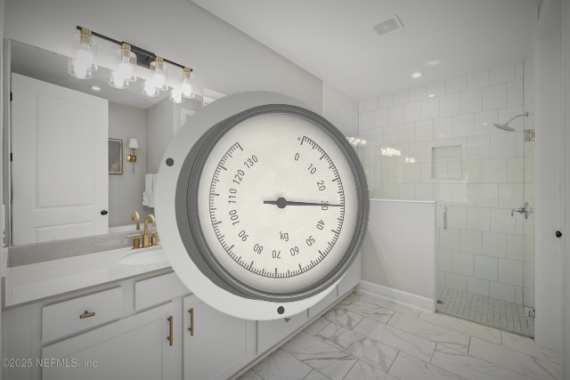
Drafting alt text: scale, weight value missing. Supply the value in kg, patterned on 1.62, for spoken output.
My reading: 30
